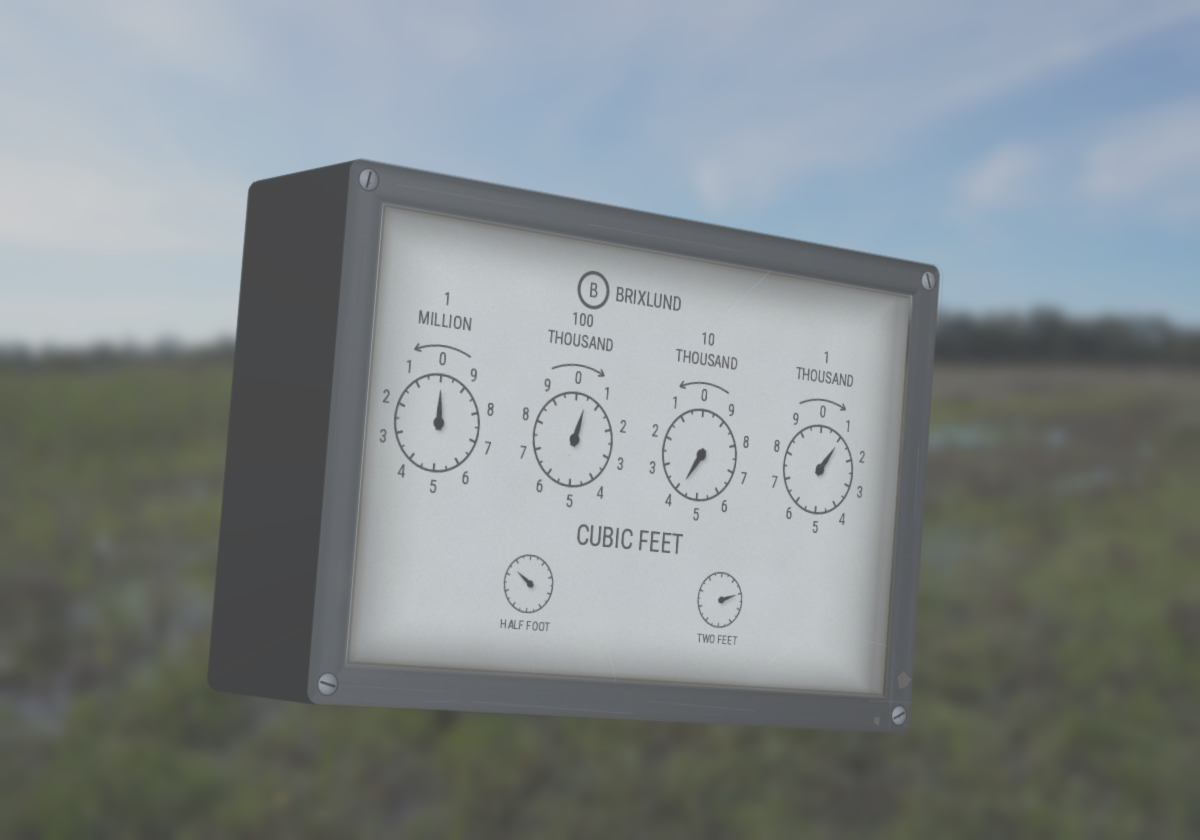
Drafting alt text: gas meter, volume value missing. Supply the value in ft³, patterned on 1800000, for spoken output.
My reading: 4100
